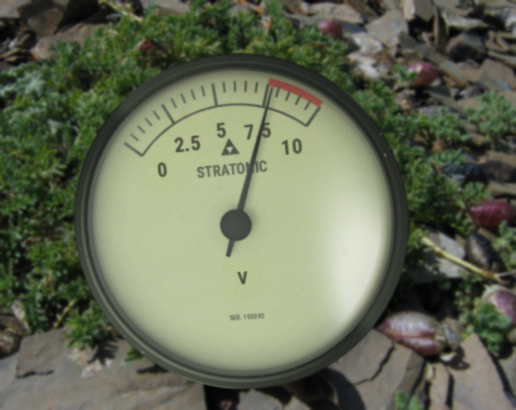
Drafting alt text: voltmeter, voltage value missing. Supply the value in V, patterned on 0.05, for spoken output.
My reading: 7.75
